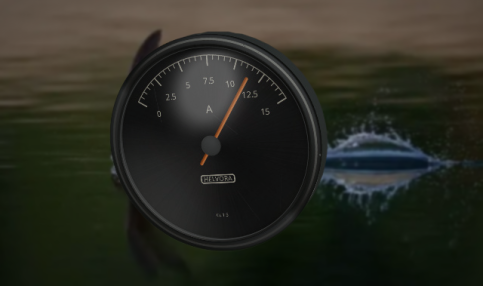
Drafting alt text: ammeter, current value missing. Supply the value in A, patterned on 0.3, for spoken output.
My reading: 11.5
